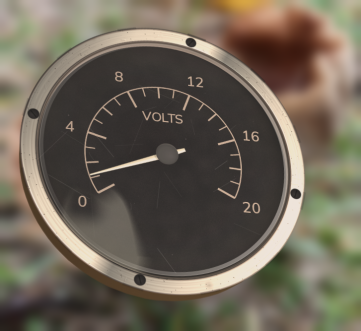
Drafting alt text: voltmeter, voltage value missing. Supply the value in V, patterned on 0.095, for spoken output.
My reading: 1
